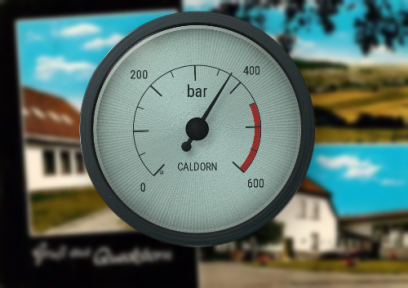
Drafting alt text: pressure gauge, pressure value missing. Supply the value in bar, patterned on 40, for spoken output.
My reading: 375
